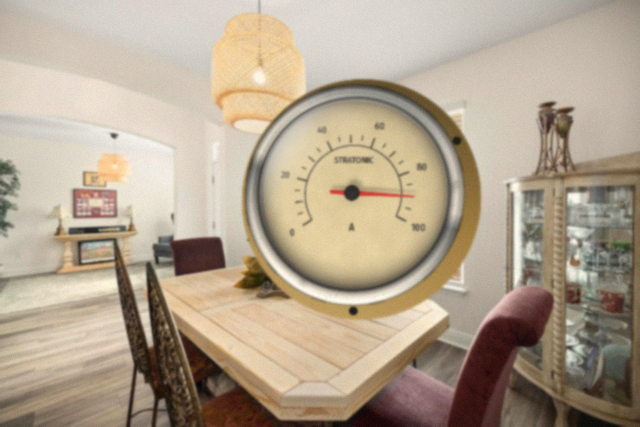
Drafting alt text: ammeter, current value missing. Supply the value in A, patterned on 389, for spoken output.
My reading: 90
